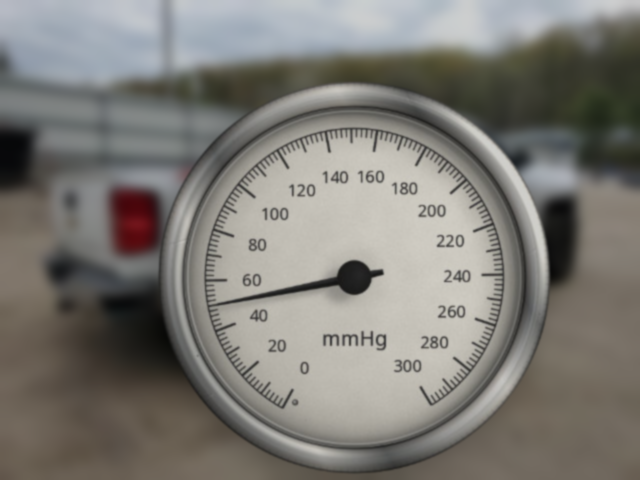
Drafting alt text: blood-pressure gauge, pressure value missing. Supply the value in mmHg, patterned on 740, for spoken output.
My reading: 50
